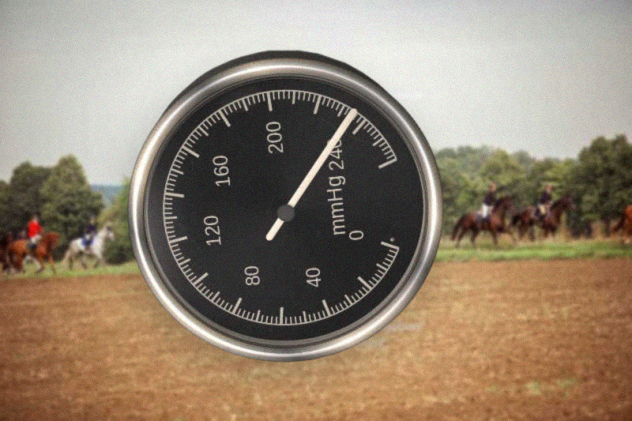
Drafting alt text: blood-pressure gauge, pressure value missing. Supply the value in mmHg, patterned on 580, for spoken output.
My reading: 234
